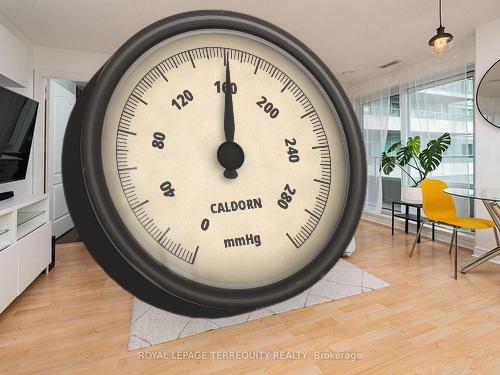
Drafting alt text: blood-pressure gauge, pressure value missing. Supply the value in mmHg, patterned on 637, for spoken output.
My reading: 160
